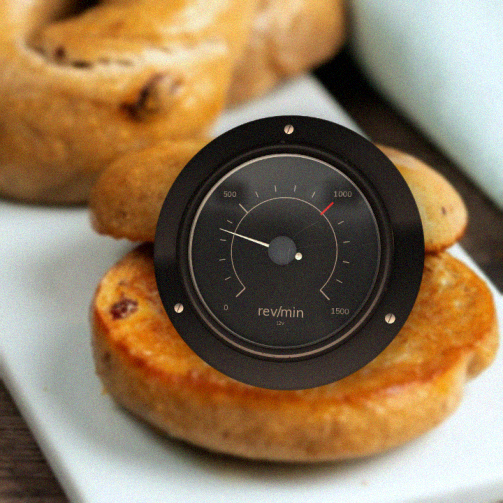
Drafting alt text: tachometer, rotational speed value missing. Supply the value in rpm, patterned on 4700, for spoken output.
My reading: 350
